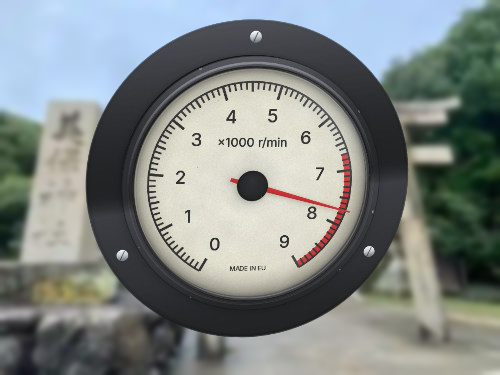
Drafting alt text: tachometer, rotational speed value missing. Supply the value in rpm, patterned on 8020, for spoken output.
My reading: 7700
